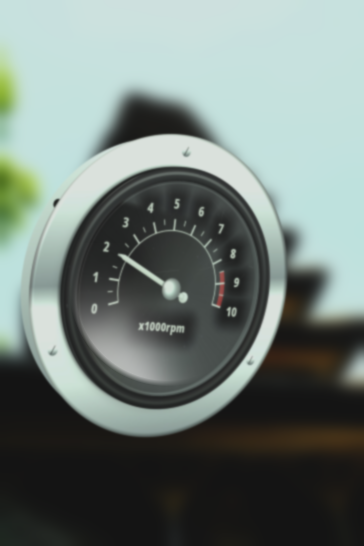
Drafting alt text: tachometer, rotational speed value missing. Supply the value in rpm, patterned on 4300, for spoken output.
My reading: 2000
